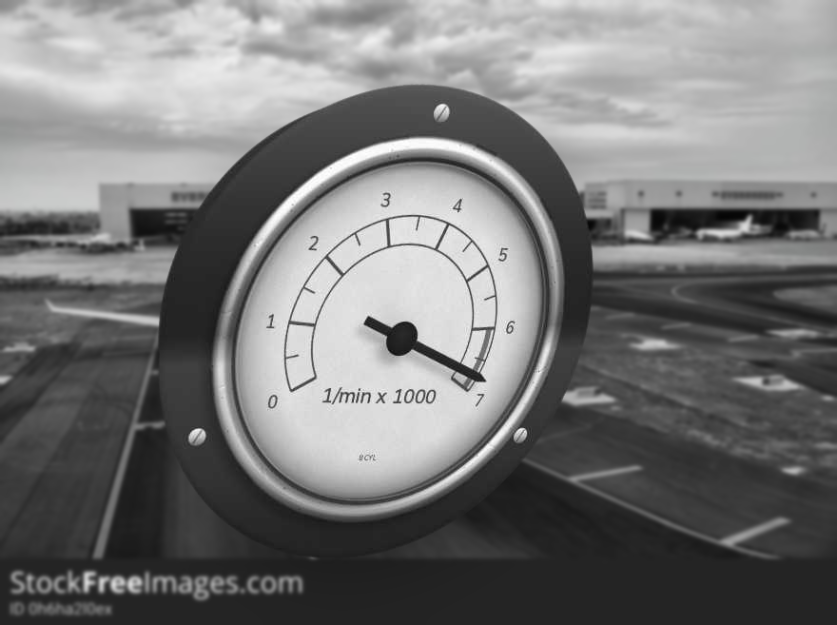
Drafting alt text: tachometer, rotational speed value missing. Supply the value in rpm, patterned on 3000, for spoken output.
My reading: 6750
